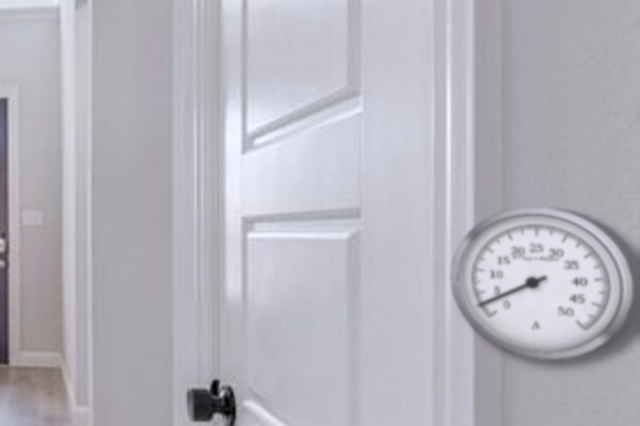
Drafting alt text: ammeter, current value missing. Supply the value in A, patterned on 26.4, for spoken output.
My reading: 2.5
